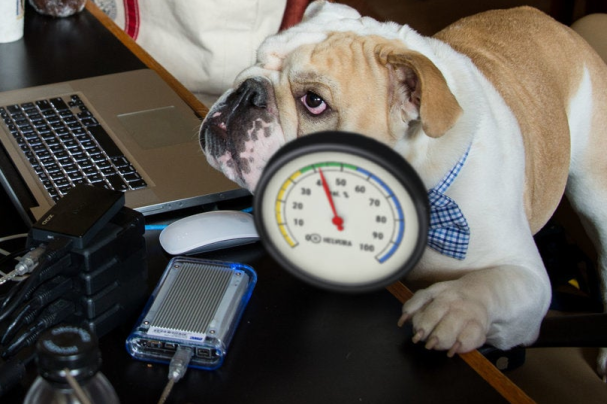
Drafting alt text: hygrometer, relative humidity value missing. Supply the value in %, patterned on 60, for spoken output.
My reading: 42.5
